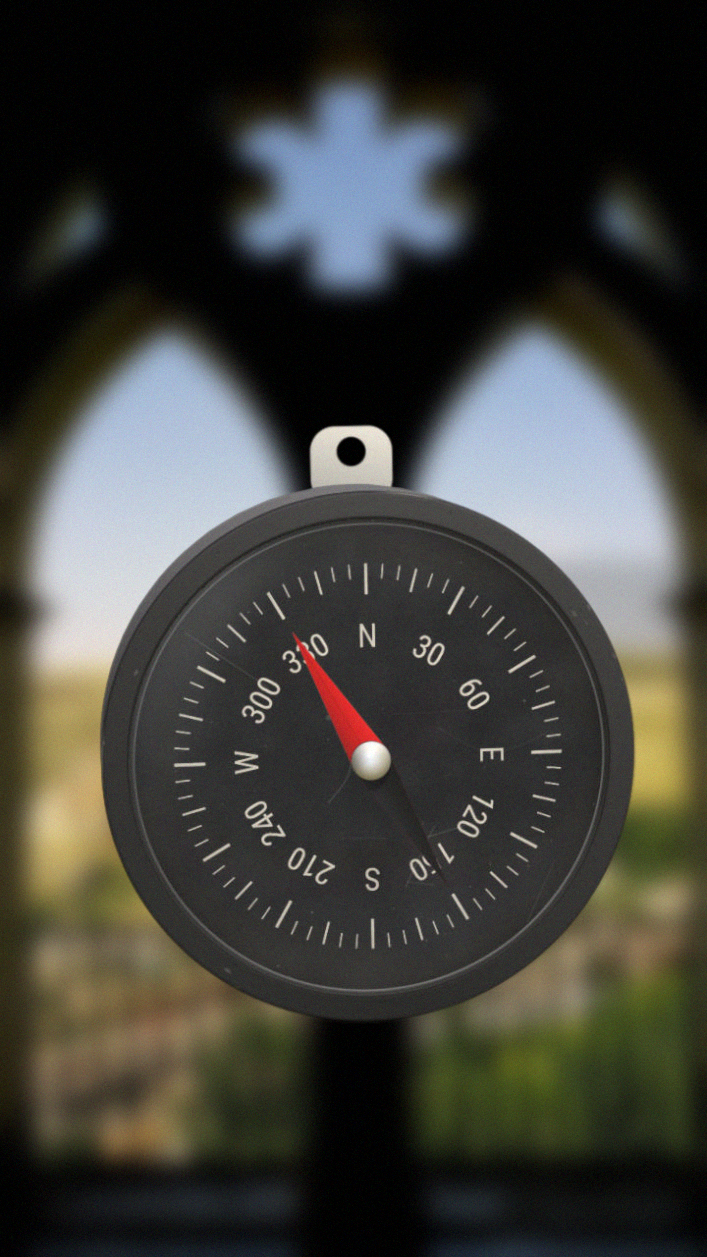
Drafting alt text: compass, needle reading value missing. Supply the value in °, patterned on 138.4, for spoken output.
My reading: 330
